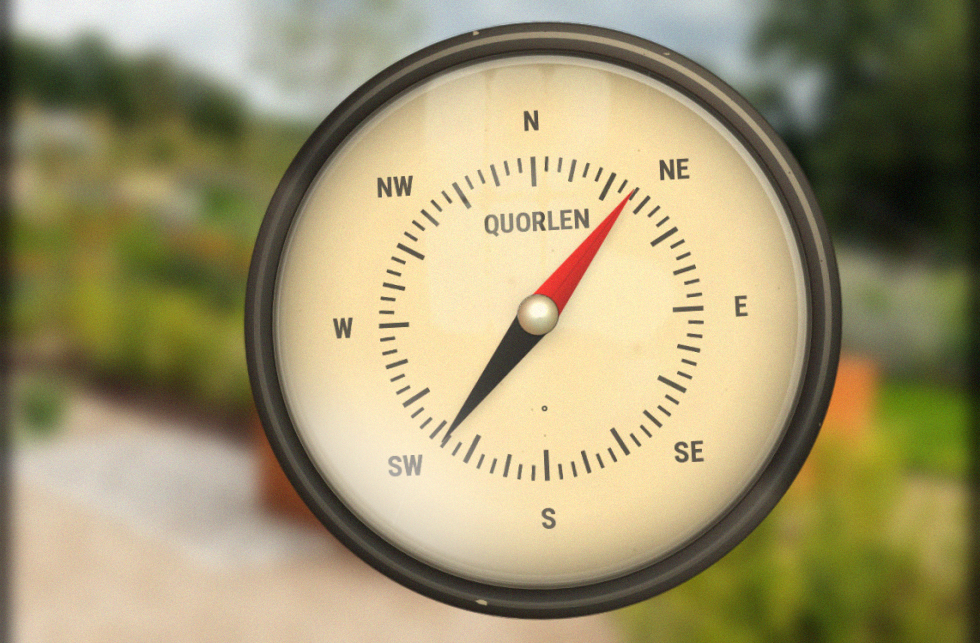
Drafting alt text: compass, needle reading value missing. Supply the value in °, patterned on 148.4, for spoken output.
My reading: 40
